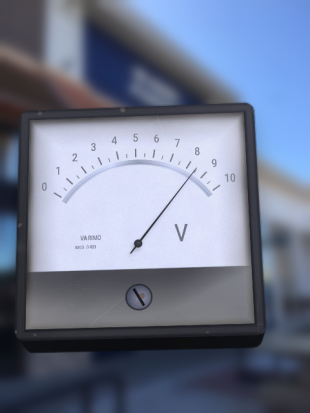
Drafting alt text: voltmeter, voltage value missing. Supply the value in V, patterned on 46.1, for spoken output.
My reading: 8.5
